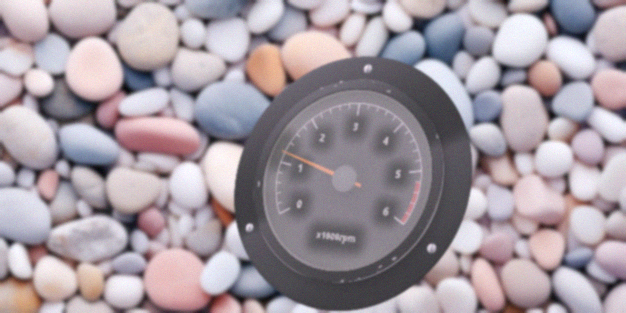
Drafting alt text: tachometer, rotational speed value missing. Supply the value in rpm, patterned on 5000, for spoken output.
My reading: 1200
